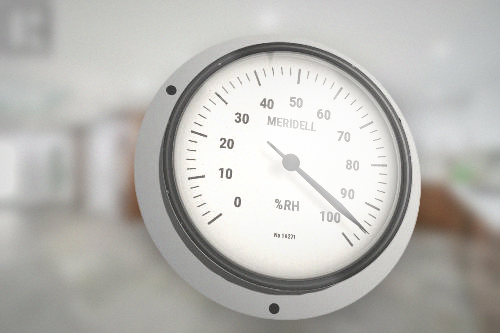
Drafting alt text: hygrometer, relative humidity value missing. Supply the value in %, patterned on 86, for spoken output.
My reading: 96
